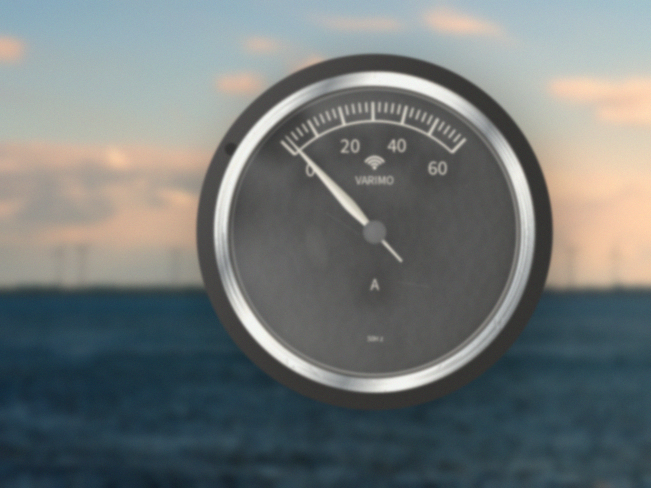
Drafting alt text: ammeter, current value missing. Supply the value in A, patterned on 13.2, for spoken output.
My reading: 2
